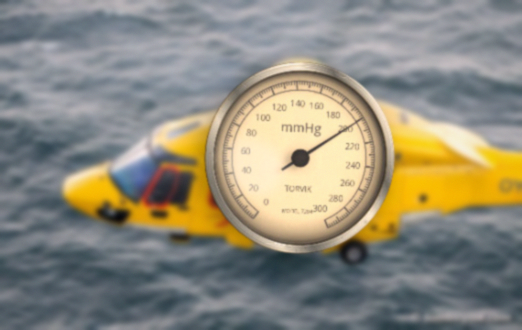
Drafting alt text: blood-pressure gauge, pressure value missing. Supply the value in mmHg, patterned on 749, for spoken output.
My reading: 200
